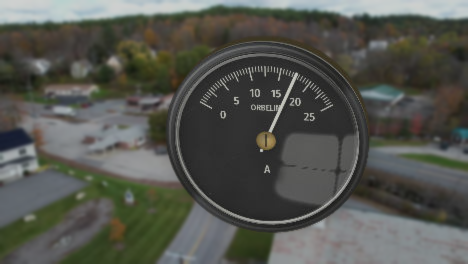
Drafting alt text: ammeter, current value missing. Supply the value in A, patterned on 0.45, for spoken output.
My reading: 17.5
